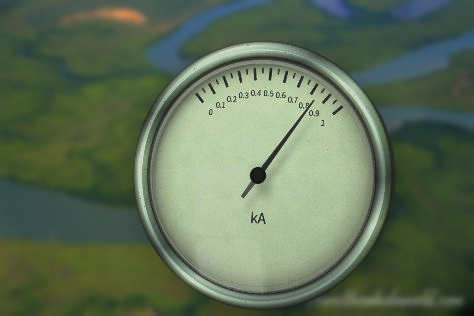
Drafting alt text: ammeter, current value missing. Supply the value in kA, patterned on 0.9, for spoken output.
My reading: 0.85
